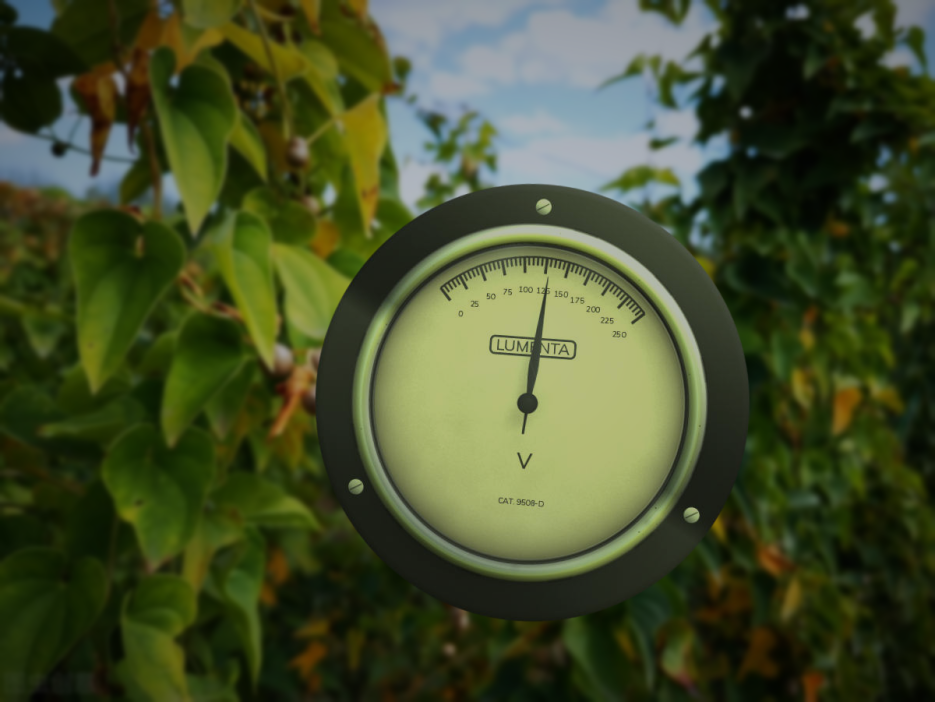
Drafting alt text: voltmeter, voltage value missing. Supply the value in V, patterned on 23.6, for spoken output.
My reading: 130
